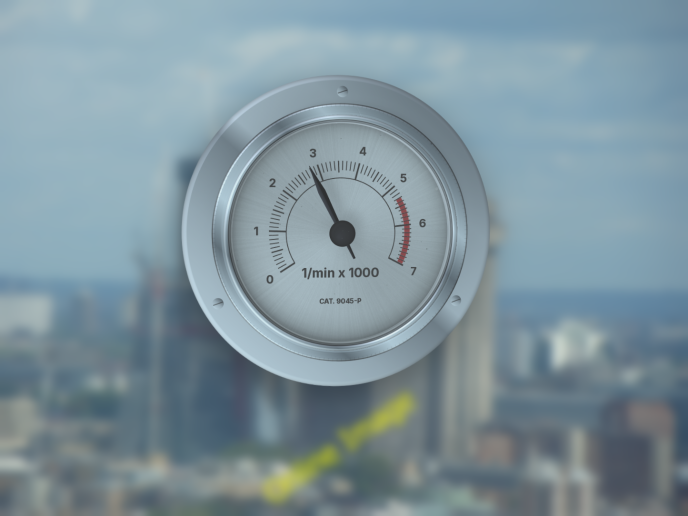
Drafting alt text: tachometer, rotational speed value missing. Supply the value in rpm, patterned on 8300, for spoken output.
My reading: 2800
